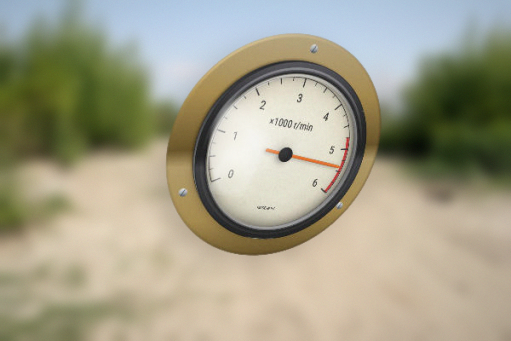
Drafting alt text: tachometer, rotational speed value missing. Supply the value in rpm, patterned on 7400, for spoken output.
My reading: 5375
